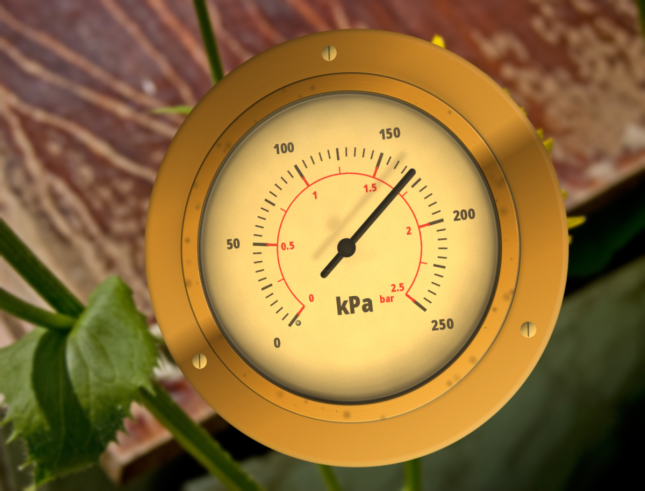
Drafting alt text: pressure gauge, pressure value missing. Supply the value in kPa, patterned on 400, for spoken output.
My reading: 170
